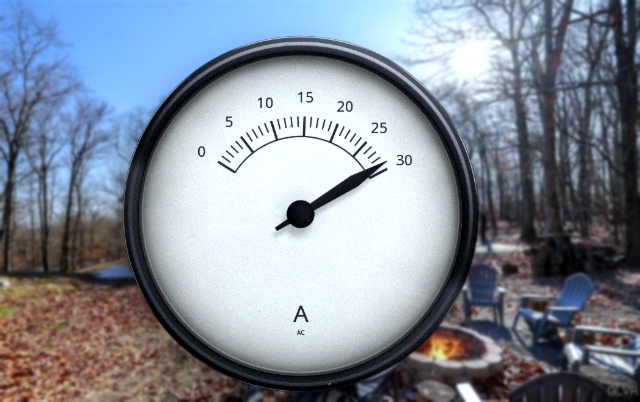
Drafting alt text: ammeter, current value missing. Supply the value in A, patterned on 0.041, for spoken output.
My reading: 29
